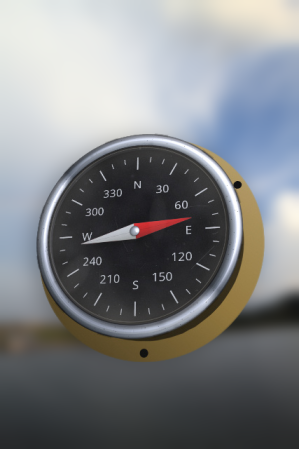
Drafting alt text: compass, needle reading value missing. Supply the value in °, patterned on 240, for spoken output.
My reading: 80
